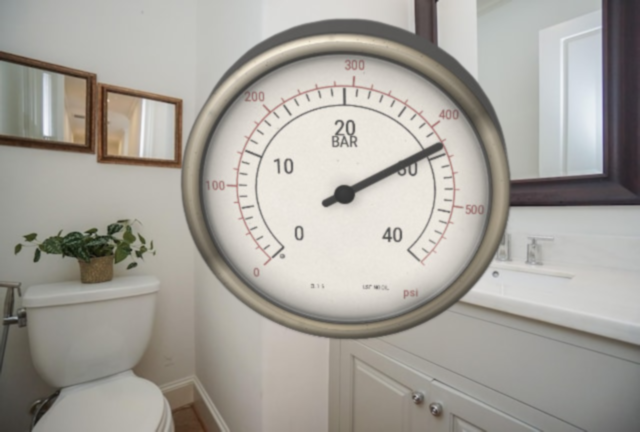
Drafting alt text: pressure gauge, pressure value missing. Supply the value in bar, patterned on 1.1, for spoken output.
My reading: 29
